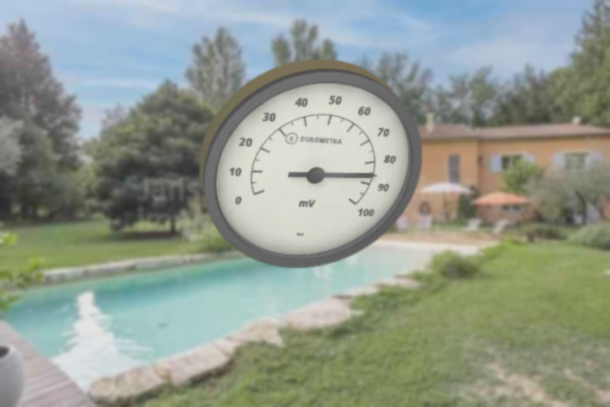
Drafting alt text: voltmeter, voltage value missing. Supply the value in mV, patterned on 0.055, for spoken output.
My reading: 85
